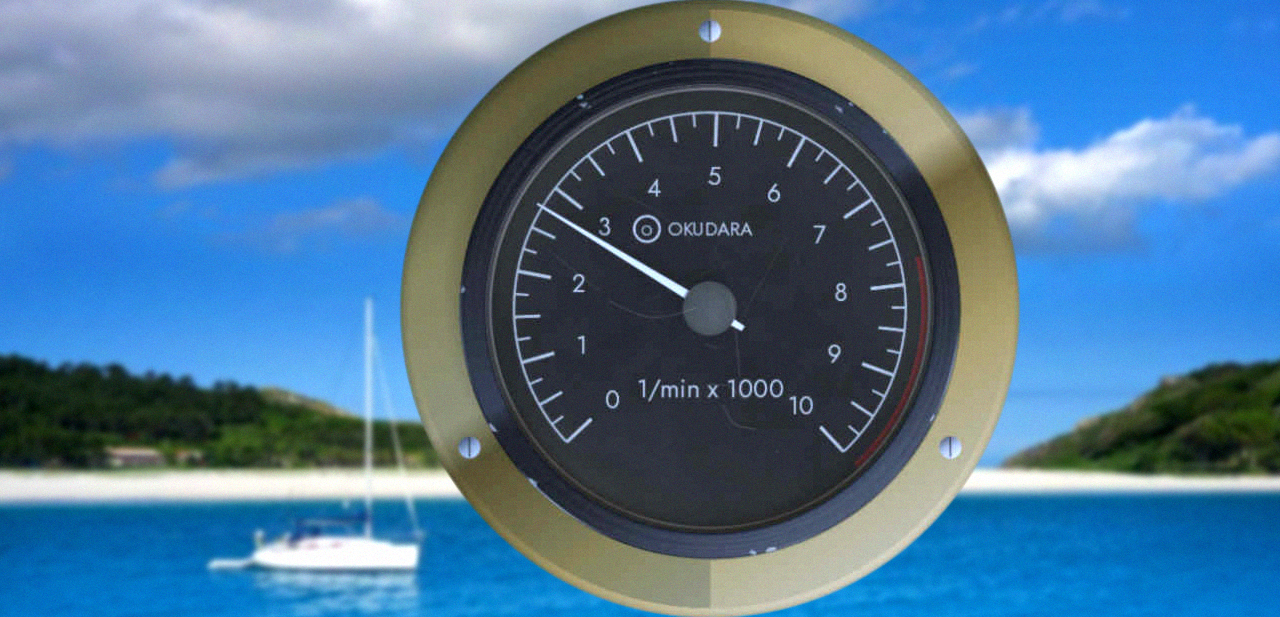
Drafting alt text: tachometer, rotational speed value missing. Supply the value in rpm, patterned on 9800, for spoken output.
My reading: 2750
